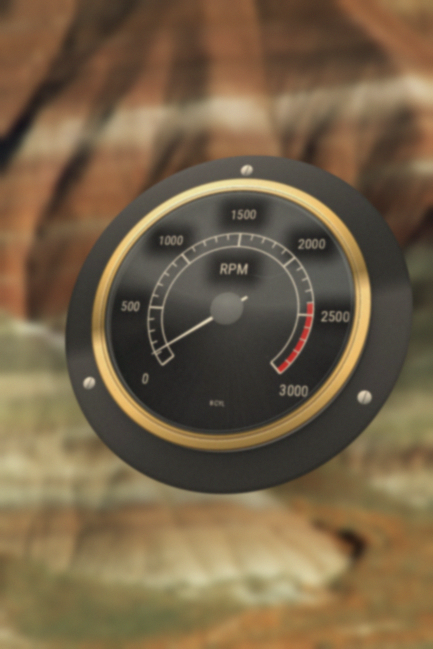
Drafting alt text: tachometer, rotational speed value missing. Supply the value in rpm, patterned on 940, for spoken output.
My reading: 100
